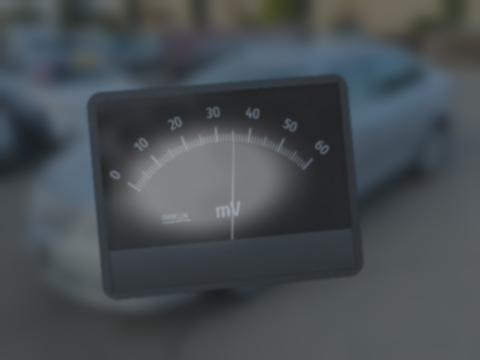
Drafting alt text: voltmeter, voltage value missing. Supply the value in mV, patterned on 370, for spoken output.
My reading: 35
